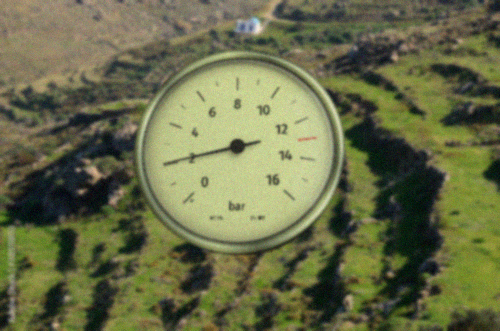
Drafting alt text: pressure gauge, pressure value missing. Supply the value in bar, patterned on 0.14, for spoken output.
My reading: 2
